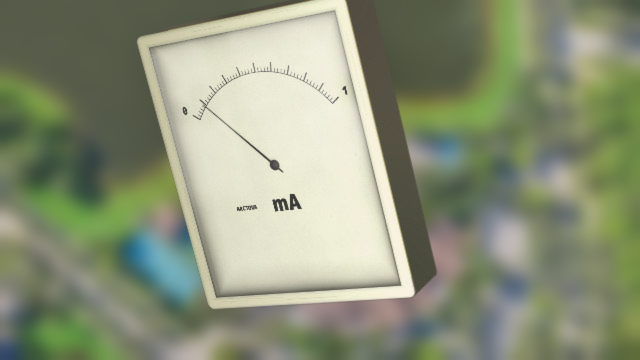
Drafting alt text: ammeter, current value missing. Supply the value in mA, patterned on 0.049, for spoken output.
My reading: 0.1
